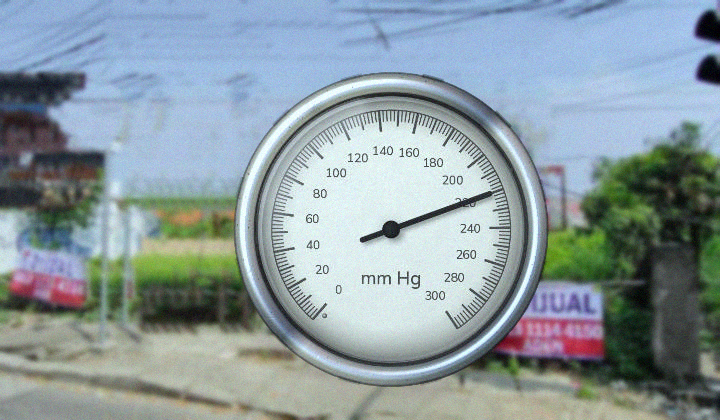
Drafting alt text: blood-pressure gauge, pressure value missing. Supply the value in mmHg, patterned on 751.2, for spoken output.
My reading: 220
